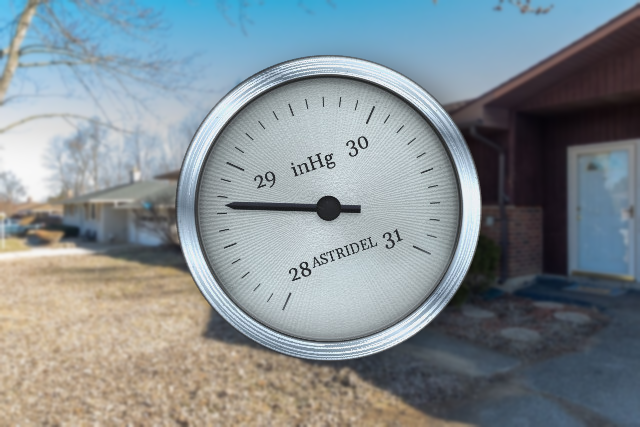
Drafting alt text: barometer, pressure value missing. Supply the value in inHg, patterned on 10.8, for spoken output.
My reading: 28.75
